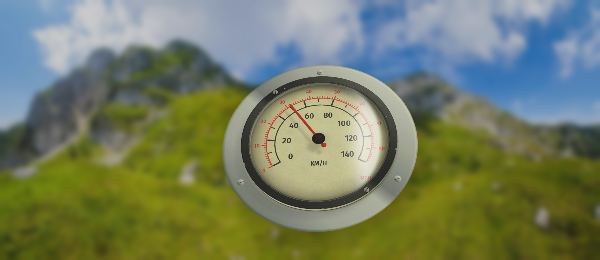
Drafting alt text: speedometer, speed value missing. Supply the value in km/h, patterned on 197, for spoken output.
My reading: 50
